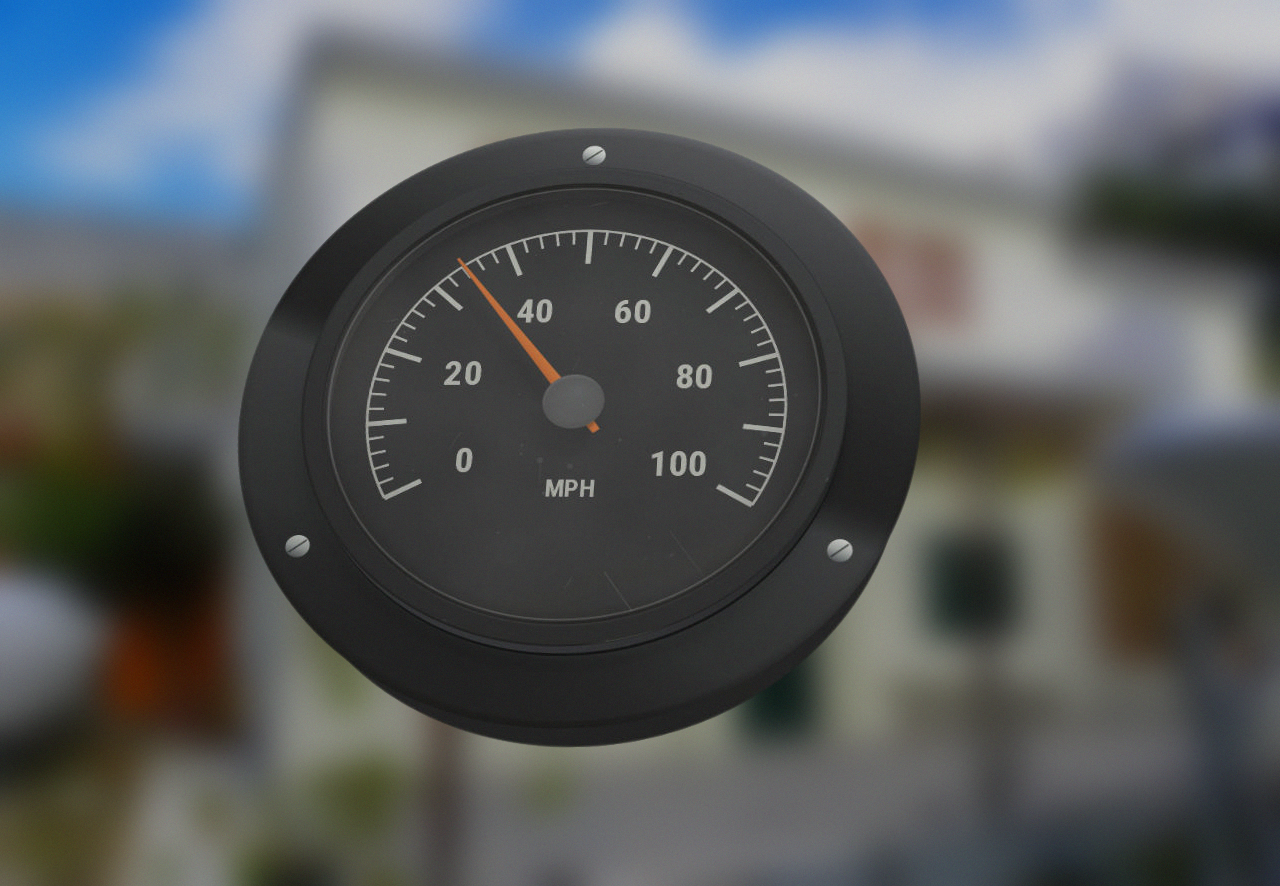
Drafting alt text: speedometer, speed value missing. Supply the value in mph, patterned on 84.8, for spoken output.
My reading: 34
